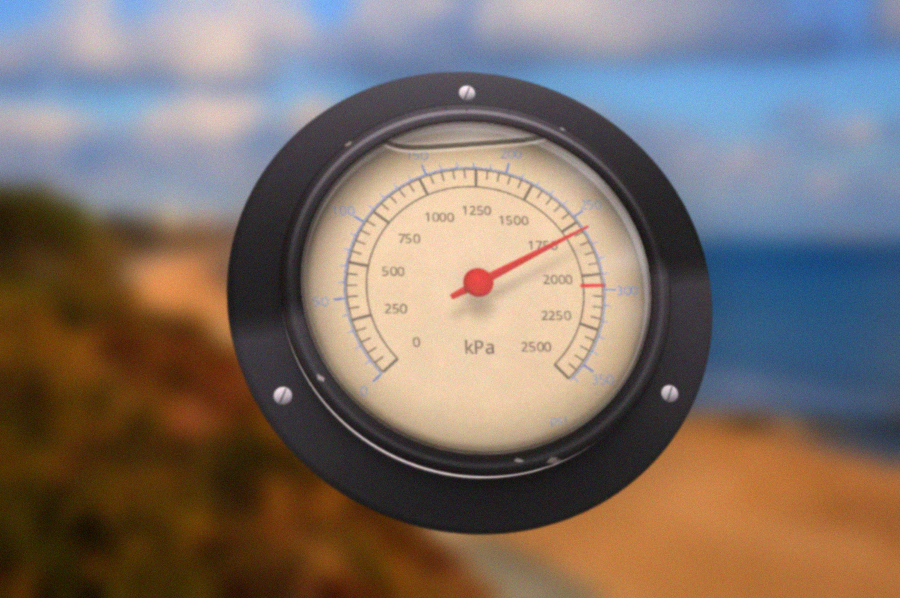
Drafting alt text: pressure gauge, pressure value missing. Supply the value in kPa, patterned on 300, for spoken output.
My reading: 1800
